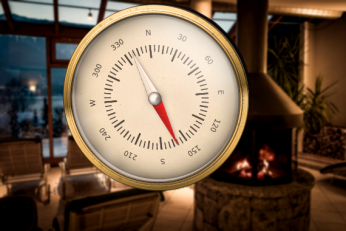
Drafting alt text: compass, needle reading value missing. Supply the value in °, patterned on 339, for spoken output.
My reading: 160
